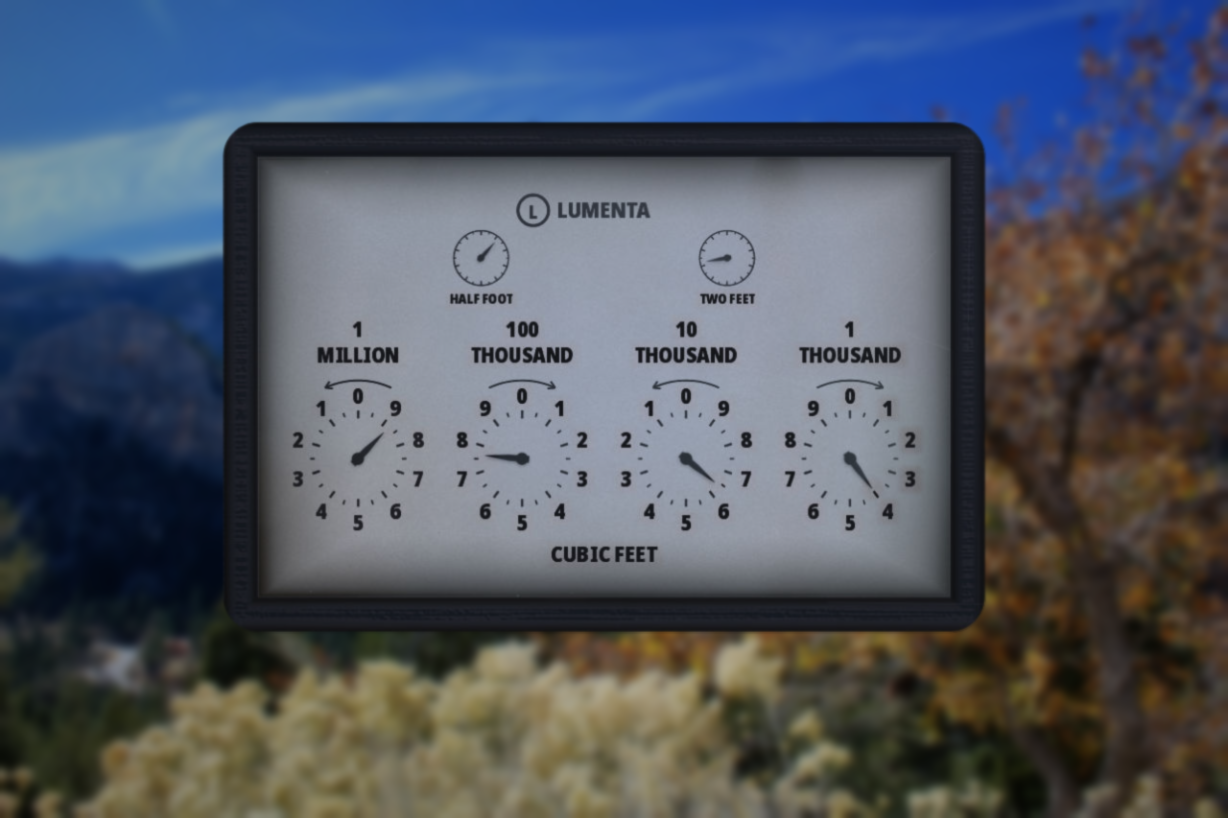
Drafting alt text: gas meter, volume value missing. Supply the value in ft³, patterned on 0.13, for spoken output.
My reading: 876400
